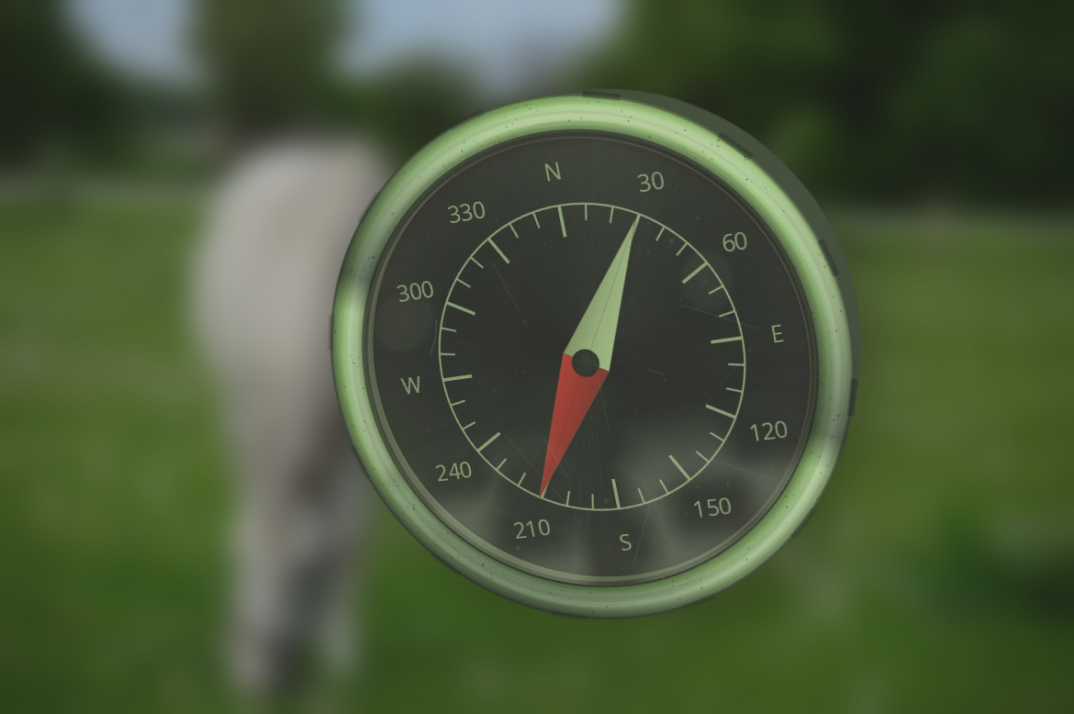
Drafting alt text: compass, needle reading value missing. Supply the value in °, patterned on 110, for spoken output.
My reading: 210
